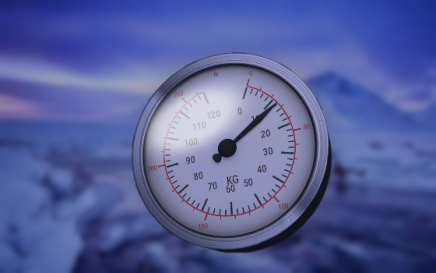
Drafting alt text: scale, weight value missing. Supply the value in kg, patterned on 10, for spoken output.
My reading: 12
